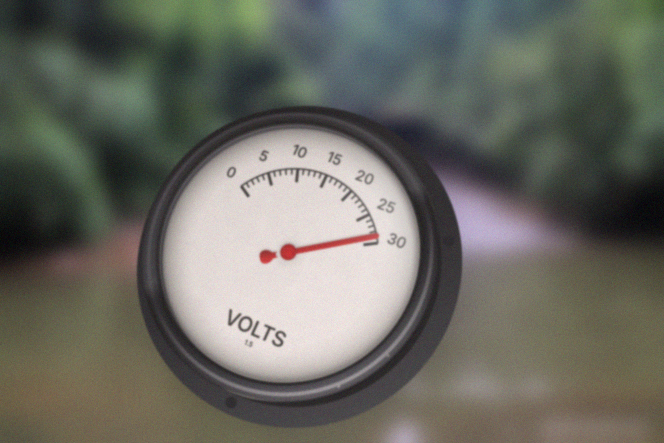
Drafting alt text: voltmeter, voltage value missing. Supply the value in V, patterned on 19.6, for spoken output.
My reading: 29
